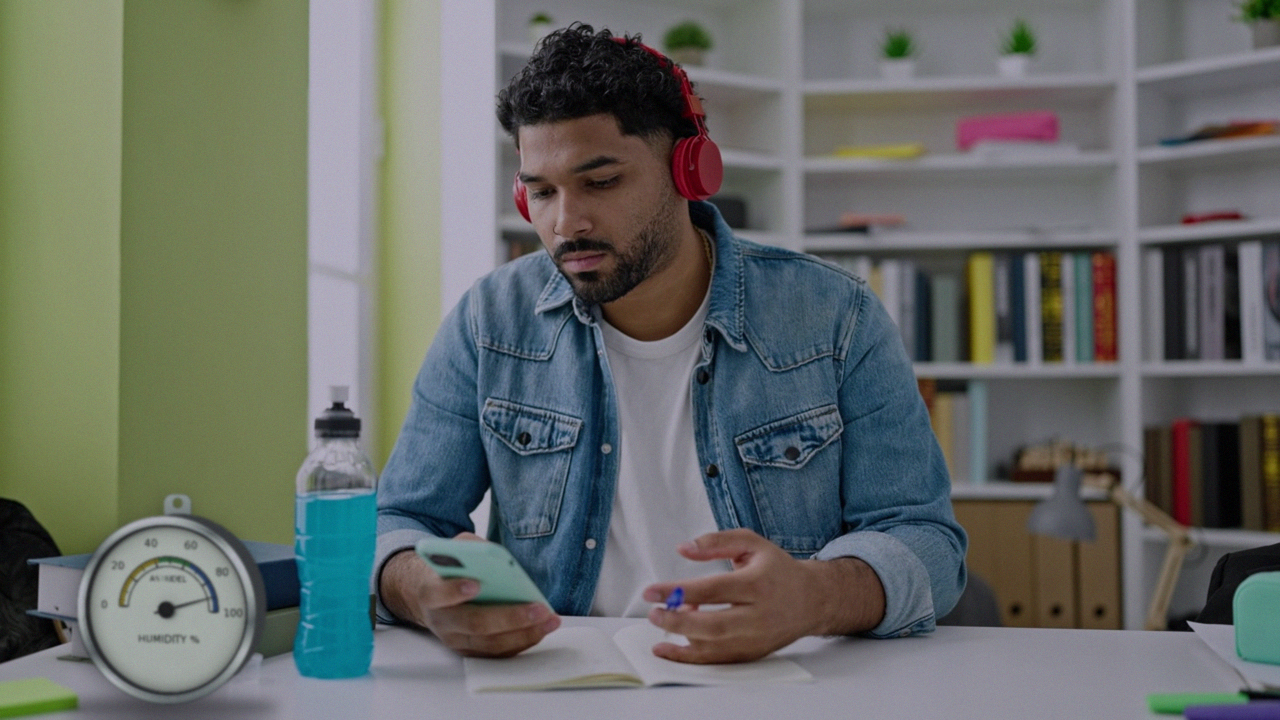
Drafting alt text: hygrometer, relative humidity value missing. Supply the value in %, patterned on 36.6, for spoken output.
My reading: 90
